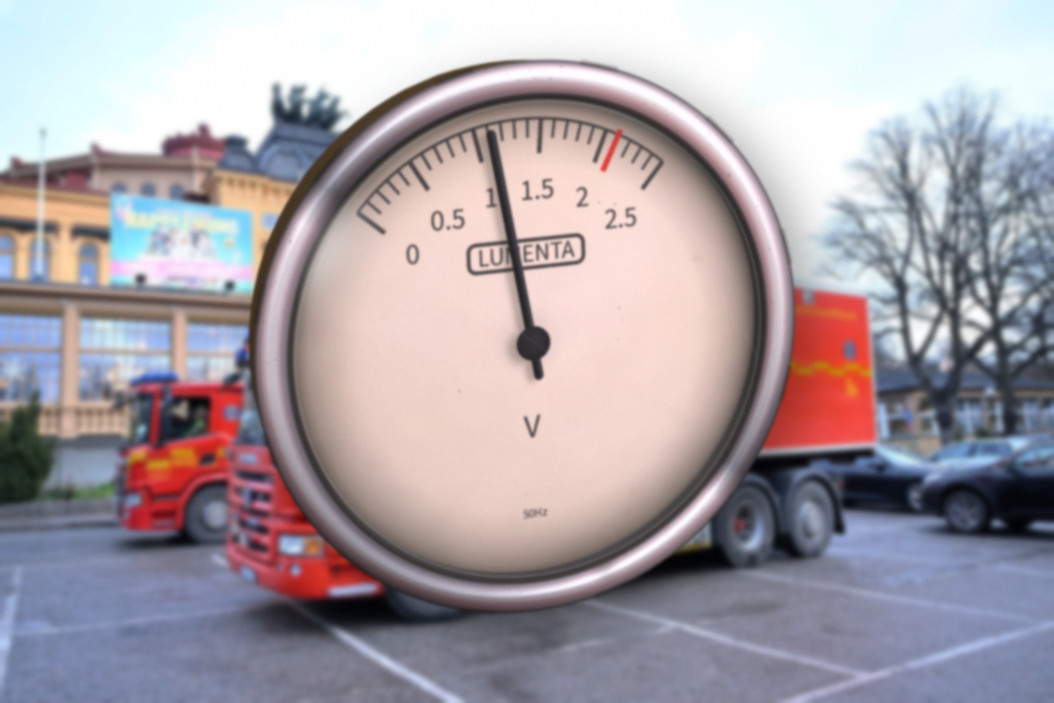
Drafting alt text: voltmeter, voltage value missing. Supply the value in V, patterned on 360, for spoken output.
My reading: 1.1
